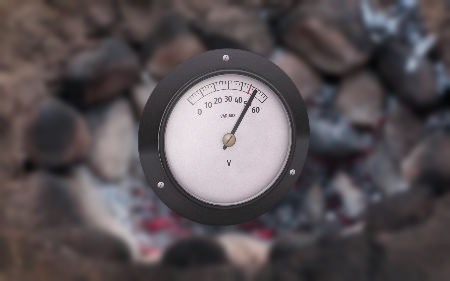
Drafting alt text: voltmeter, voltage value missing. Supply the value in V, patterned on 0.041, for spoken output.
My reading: 50
